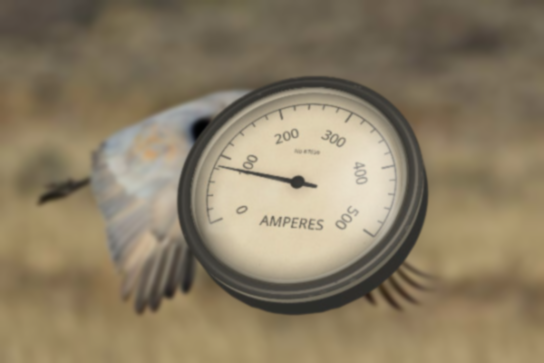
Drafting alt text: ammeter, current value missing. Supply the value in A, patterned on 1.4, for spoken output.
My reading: 80
